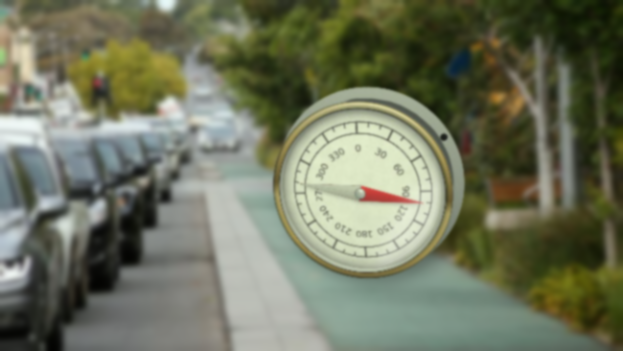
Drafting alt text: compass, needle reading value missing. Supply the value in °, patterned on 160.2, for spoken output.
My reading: 100
